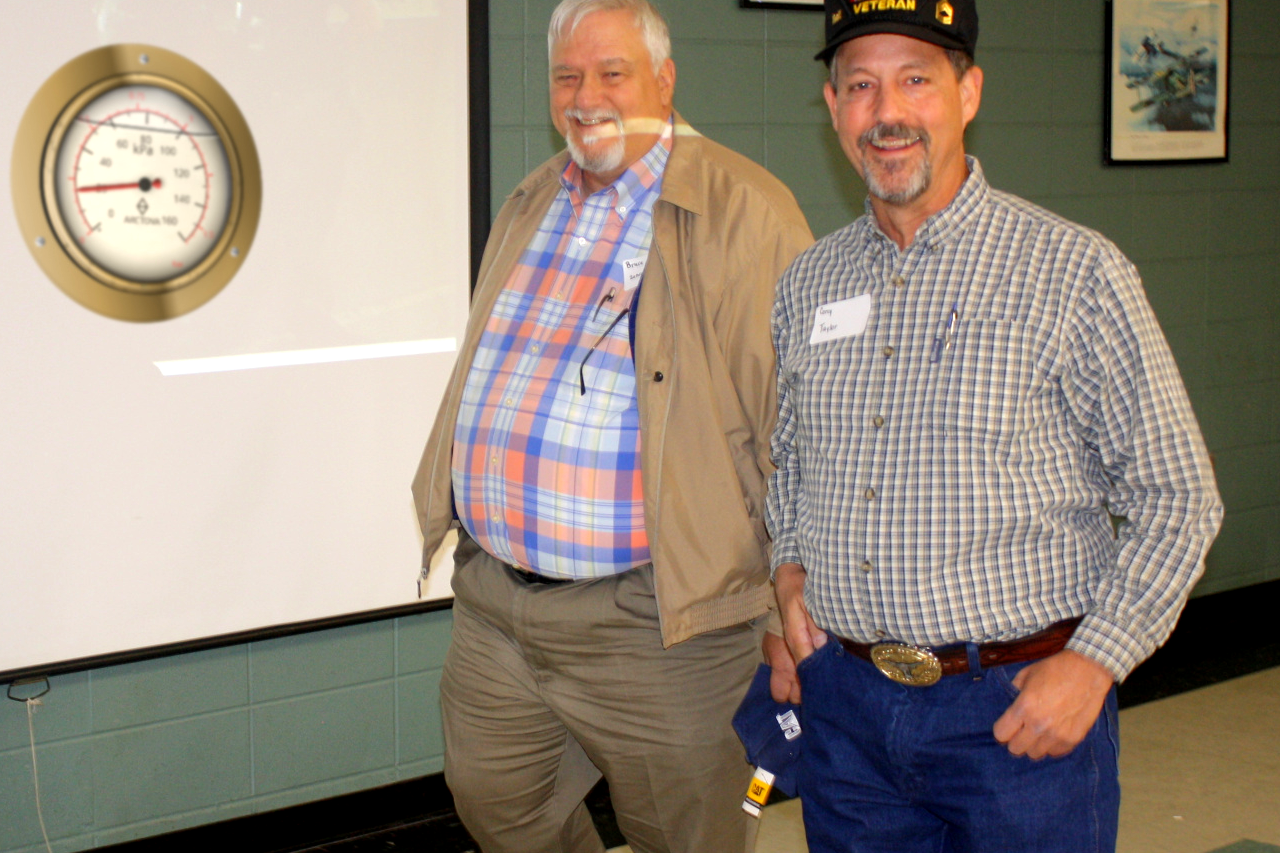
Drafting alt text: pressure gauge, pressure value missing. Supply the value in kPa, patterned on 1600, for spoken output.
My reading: 20
